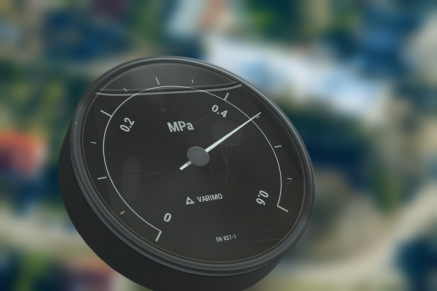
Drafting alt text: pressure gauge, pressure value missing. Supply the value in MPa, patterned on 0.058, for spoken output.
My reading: 0.45
